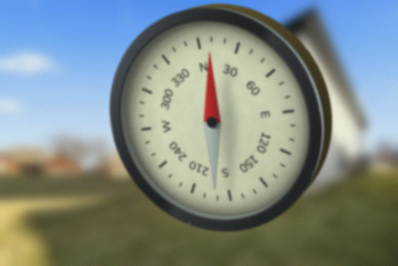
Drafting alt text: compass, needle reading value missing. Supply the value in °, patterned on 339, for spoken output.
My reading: 10
